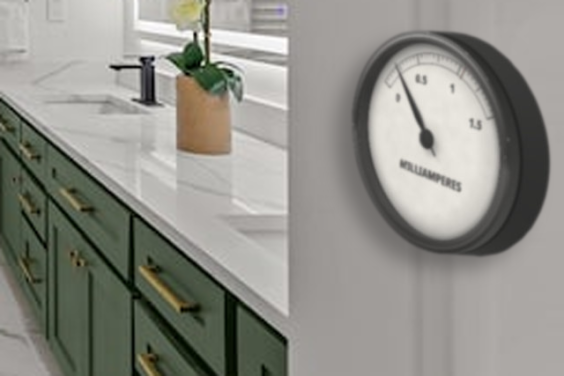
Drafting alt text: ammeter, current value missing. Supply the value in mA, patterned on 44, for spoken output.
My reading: 0.25
